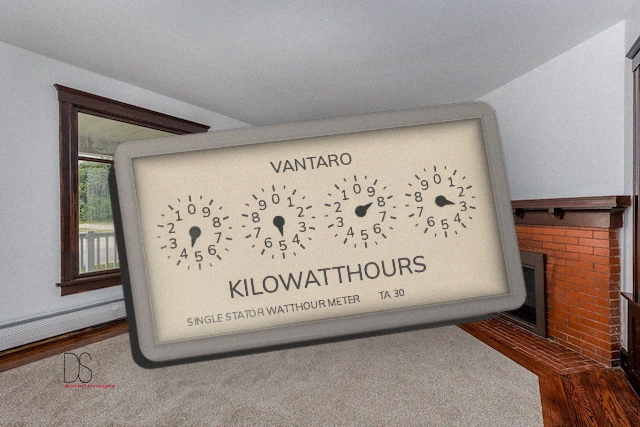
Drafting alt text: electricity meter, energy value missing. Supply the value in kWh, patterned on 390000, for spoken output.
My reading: 4483
